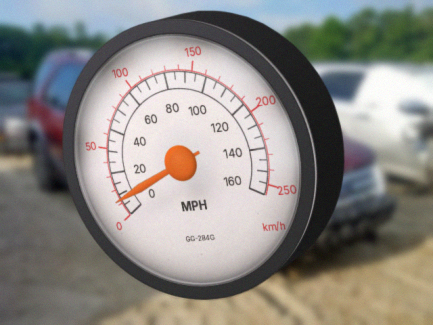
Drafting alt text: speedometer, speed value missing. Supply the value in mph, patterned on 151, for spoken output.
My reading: 7.5
